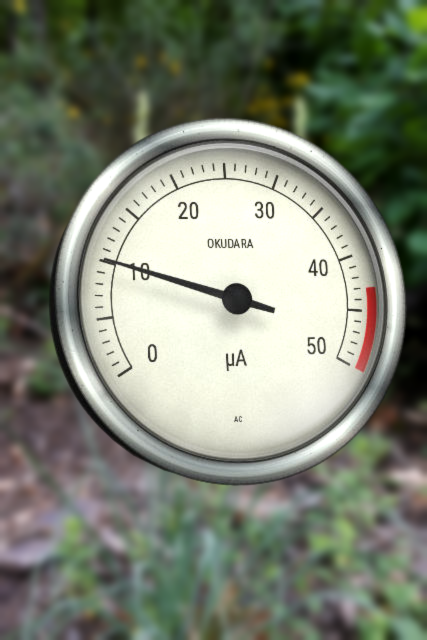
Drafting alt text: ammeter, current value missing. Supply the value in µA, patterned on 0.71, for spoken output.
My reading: 10
